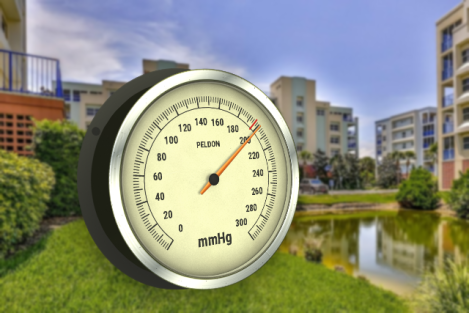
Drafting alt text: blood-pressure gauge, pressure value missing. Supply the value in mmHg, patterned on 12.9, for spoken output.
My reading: 200
